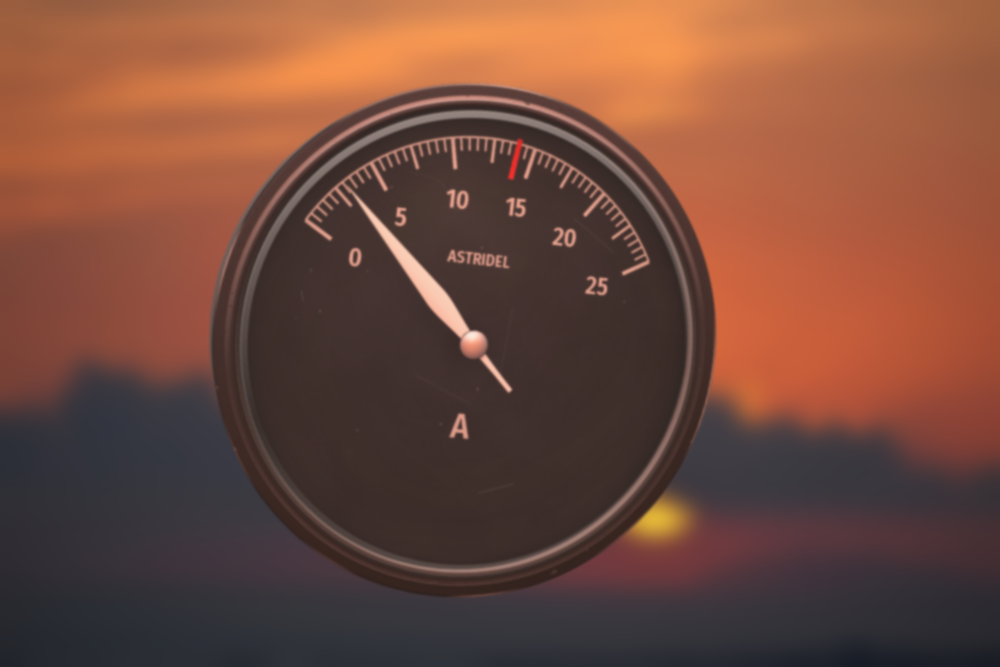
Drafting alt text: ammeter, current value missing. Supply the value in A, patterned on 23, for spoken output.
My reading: 3
